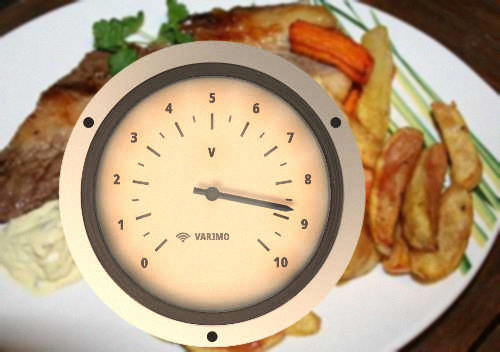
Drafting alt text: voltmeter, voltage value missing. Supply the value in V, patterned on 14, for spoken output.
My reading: 8.75
